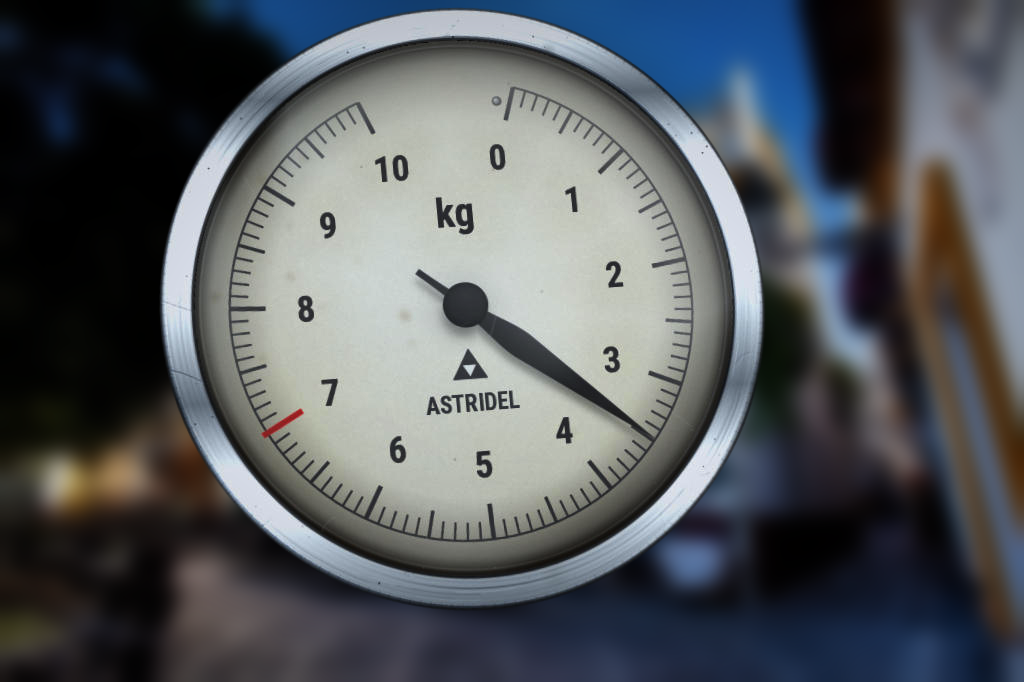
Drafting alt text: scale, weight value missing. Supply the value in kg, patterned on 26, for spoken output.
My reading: 3.5
